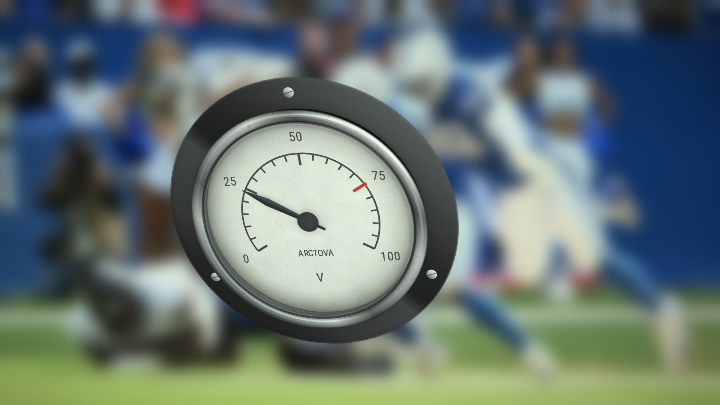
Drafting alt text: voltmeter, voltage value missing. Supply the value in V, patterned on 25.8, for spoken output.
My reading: 25
